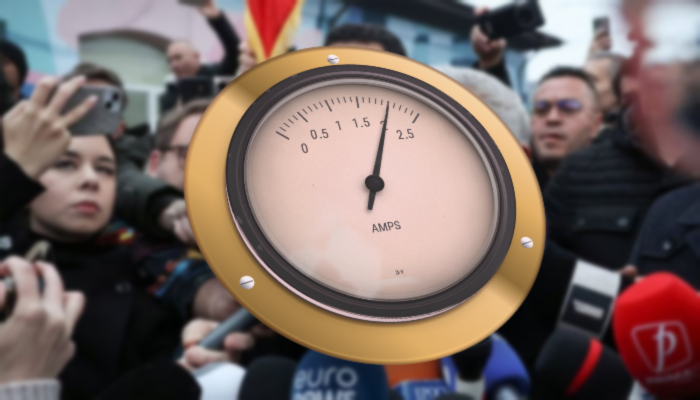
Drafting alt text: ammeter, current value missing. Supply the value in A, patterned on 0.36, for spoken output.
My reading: 2
